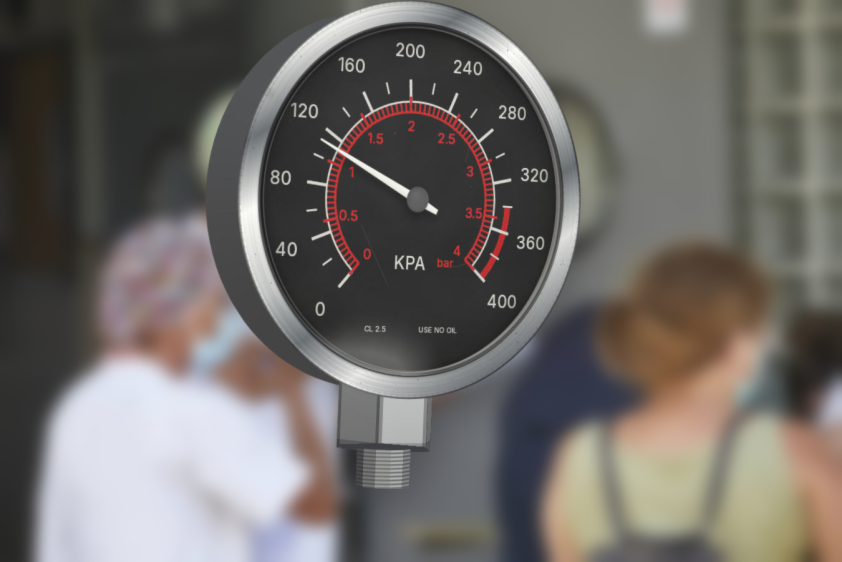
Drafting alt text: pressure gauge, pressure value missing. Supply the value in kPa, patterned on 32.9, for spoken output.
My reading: 110
